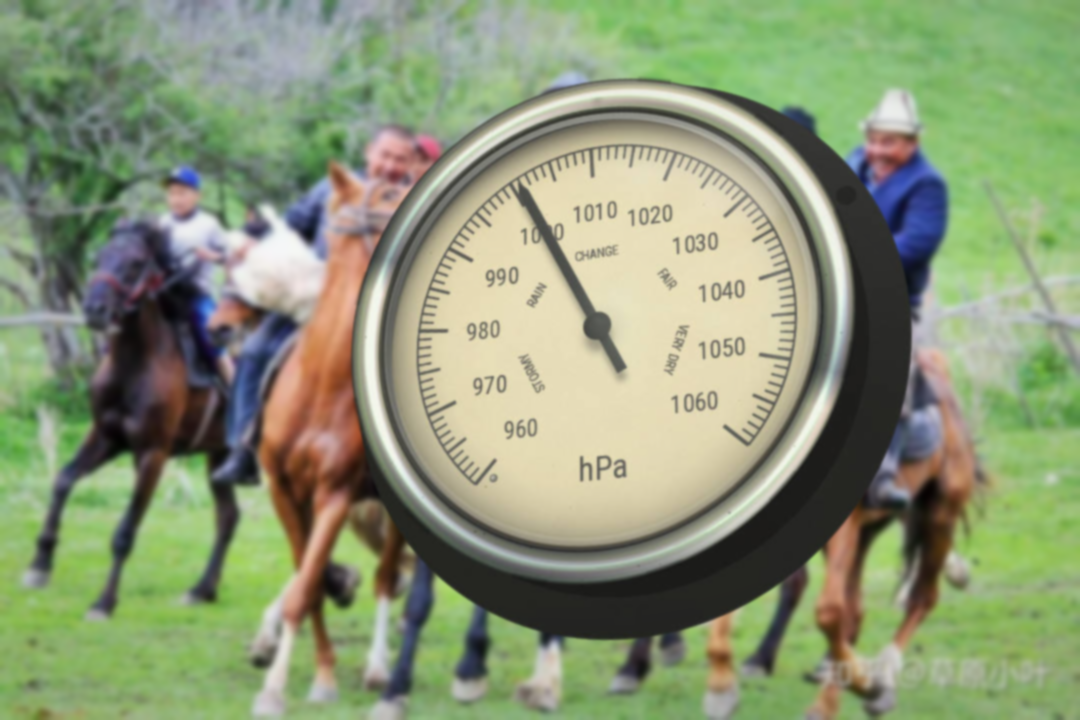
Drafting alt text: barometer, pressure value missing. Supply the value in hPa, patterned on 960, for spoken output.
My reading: 1001
